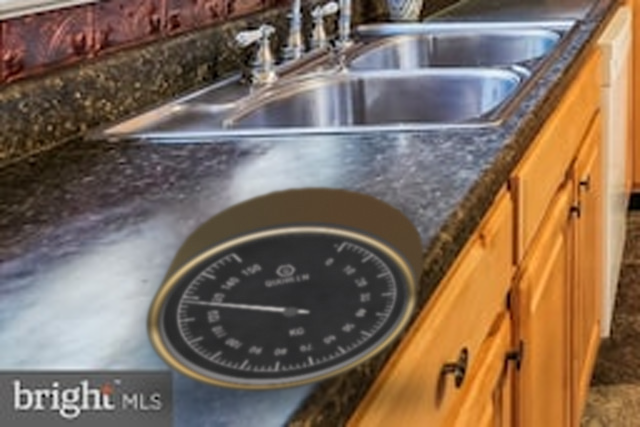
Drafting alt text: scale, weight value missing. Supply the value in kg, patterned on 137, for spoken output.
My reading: 130
